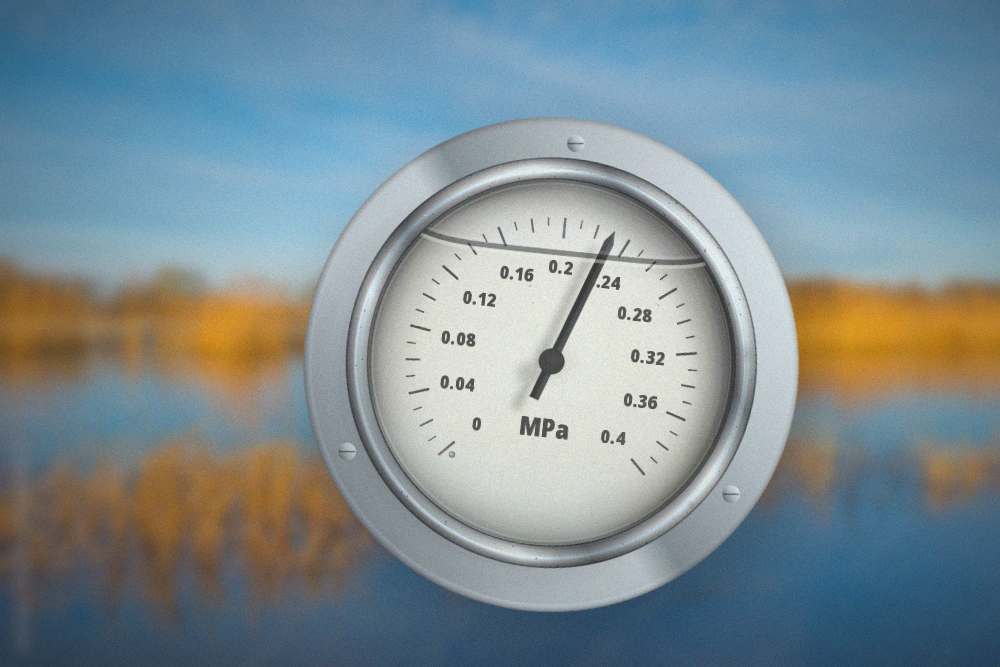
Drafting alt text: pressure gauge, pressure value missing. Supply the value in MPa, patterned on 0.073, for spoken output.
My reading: 0.23
